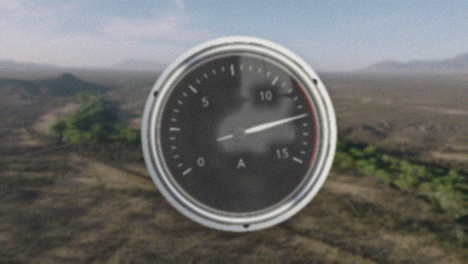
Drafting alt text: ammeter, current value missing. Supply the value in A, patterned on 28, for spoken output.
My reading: 12.5
